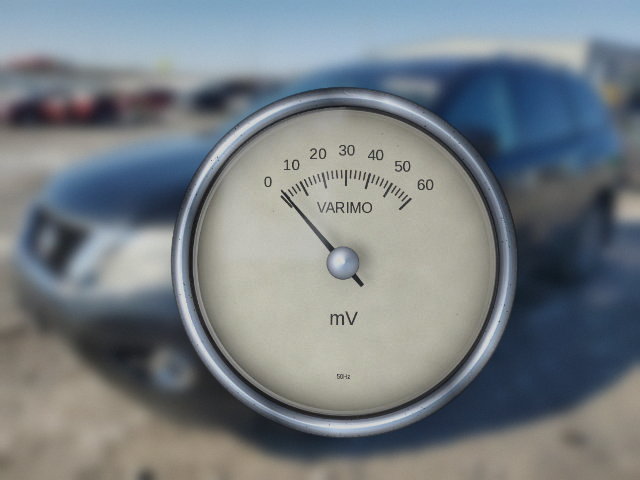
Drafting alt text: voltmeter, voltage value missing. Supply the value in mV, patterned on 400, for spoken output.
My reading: 2
